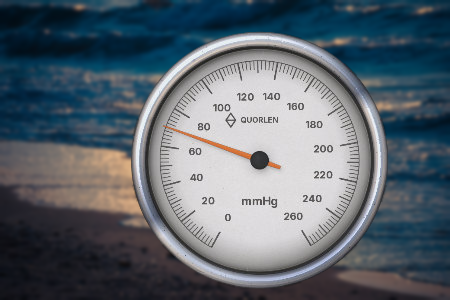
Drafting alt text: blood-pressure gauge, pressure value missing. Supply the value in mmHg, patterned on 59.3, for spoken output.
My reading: 70
